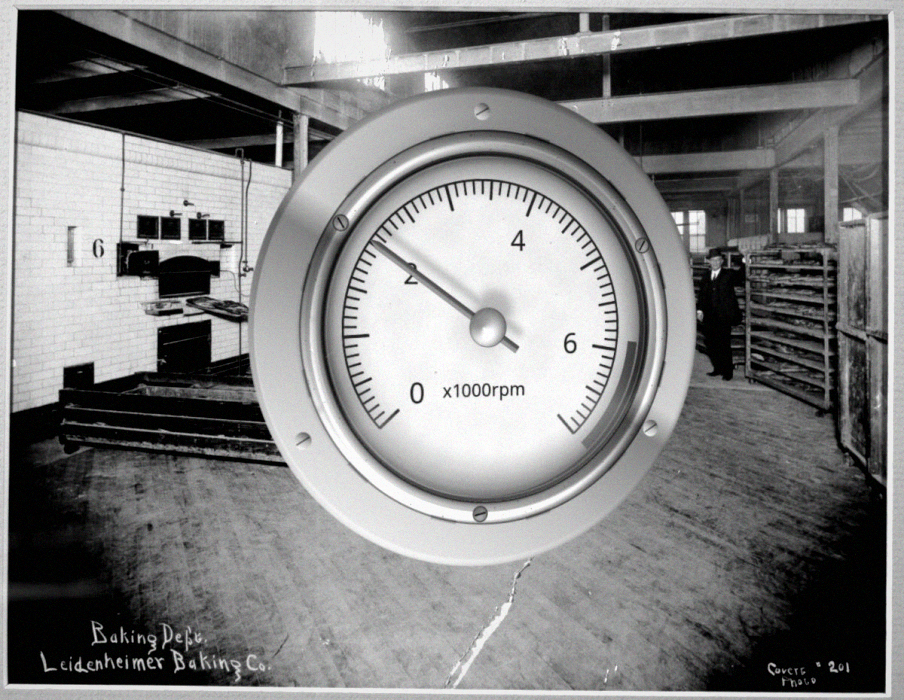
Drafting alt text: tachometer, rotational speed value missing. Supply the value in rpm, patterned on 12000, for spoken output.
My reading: 2000
